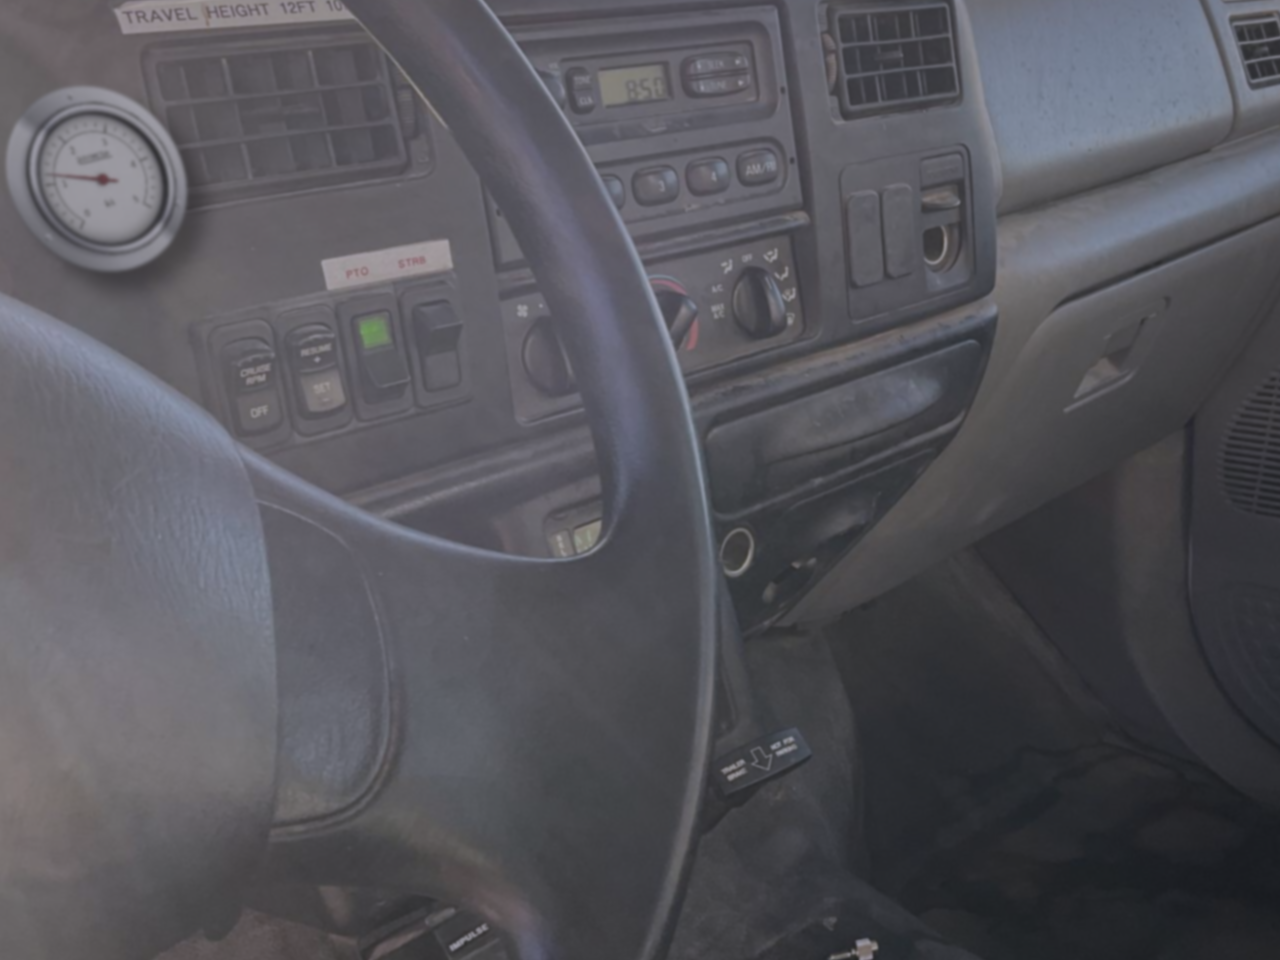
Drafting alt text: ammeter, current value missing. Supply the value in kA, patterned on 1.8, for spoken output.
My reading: 1.2
